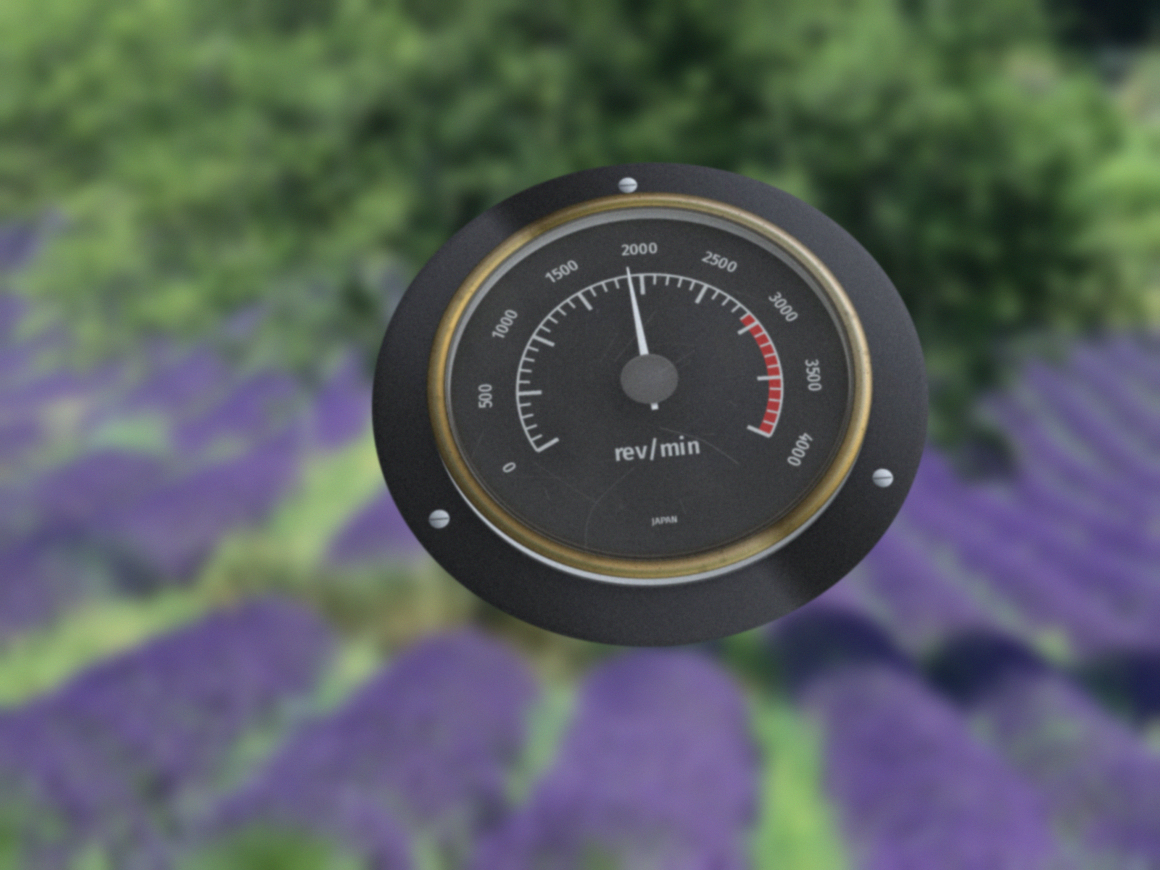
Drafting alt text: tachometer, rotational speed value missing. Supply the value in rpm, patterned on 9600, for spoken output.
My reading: 1900
